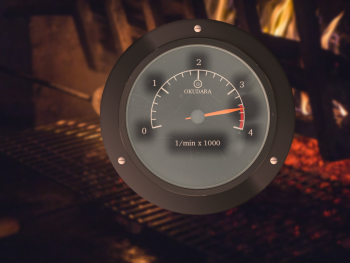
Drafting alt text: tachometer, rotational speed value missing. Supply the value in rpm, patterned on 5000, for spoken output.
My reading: 3500
